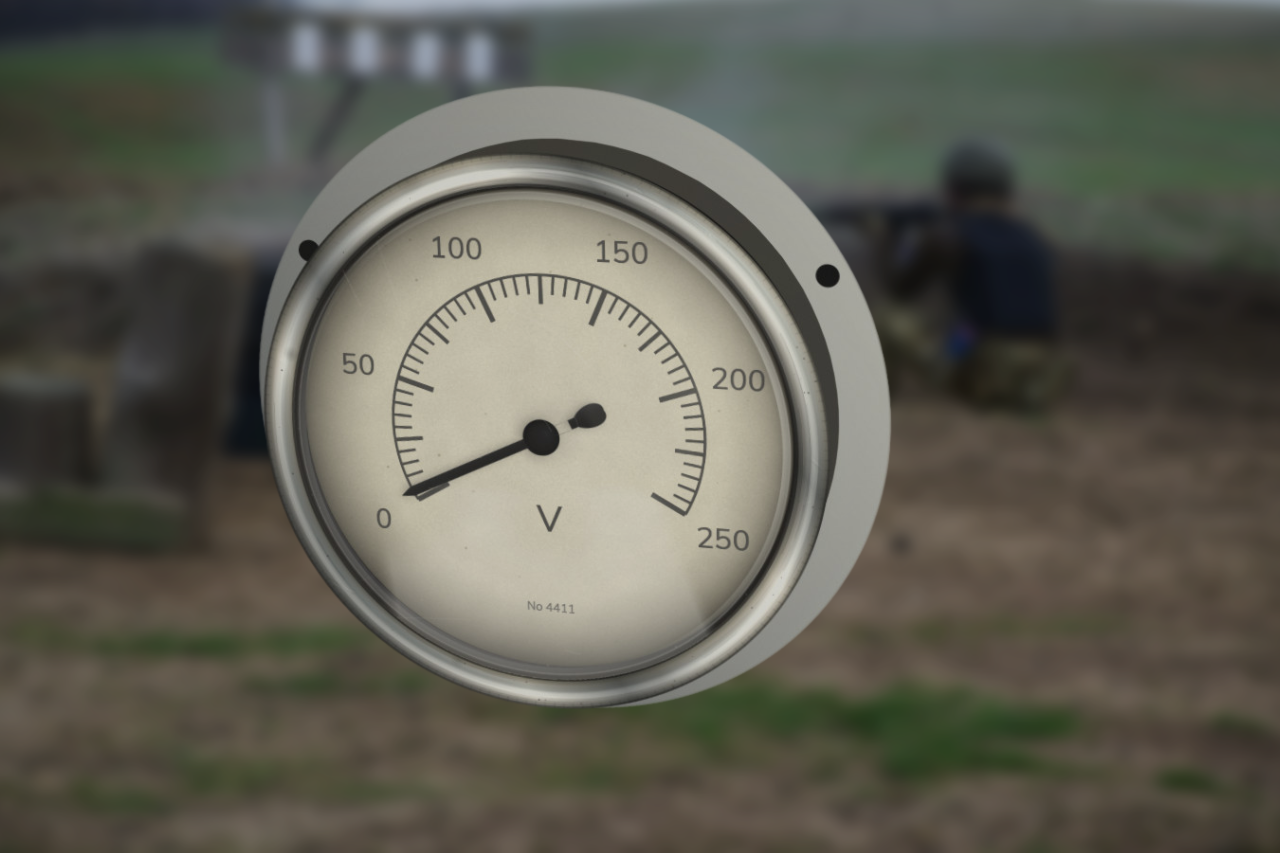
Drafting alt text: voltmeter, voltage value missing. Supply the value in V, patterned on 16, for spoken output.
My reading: 5
